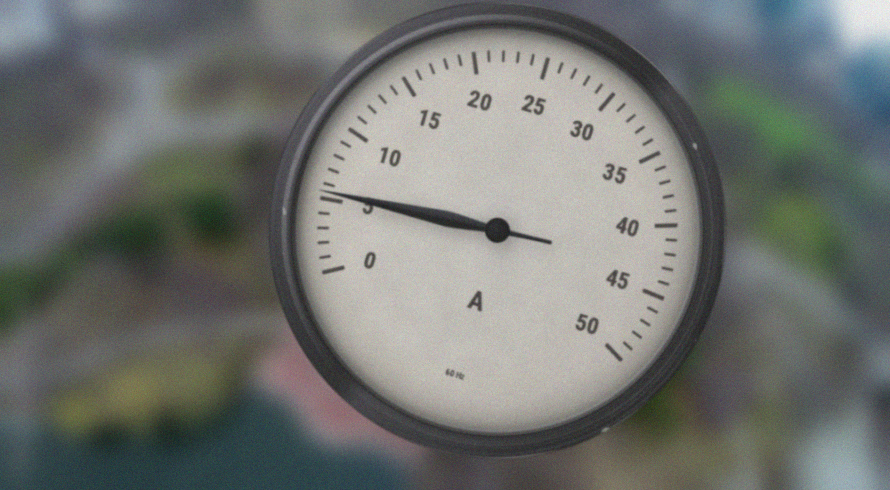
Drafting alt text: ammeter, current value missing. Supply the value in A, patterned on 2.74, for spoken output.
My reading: 5.5
